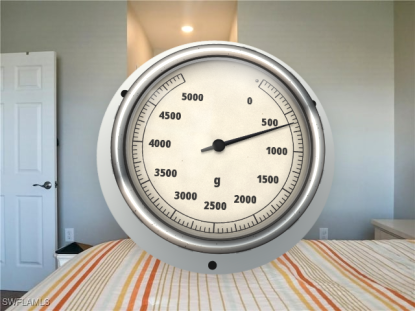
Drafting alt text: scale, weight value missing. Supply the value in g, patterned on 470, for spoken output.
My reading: 650
